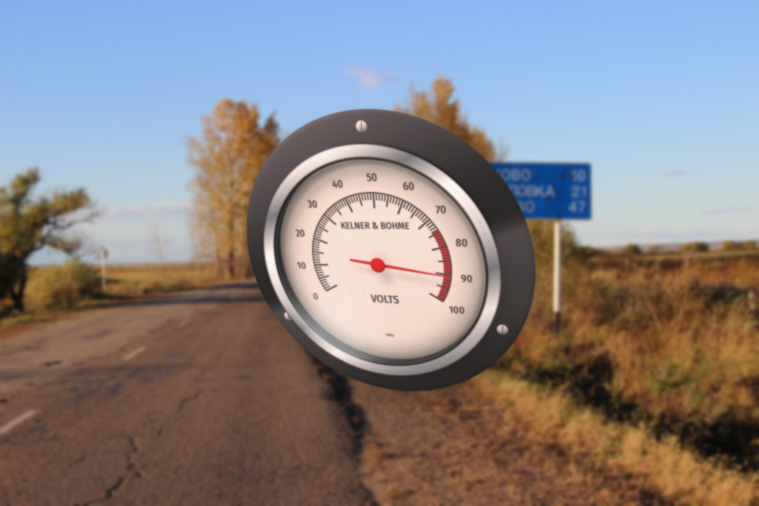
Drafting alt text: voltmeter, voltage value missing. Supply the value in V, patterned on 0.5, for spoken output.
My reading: 90
